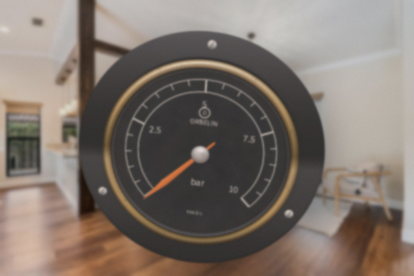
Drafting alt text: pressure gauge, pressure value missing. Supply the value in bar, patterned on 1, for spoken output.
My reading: 0
